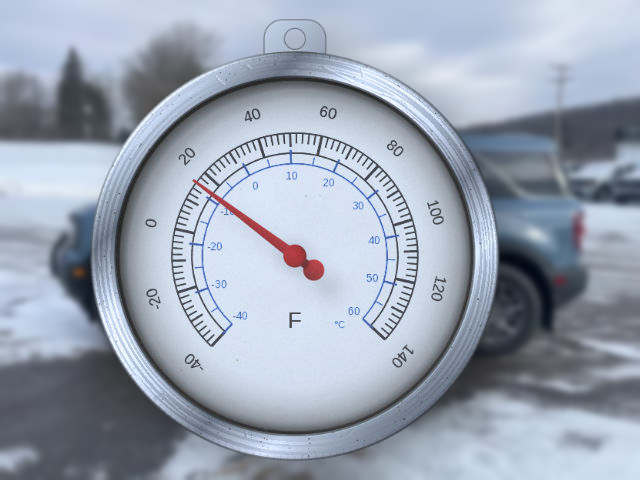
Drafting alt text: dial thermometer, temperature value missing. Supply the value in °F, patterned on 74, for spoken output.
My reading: 16
